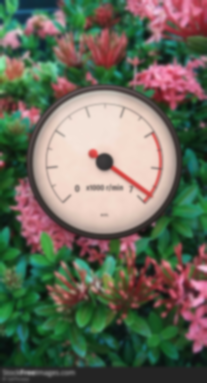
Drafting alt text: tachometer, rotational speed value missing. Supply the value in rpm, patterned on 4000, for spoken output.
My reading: 6750
